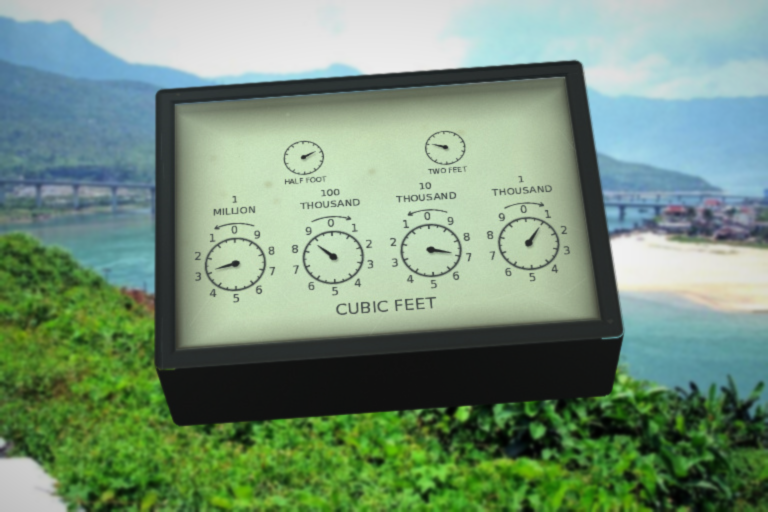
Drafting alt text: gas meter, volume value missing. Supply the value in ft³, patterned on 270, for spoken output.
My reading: 287100
